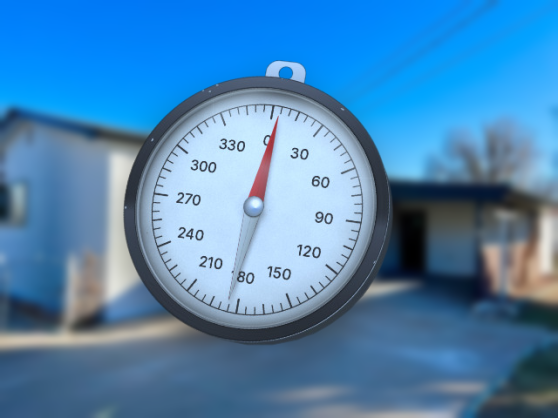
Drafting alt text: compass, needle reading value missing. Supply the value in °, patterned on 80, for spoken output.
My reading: 5
